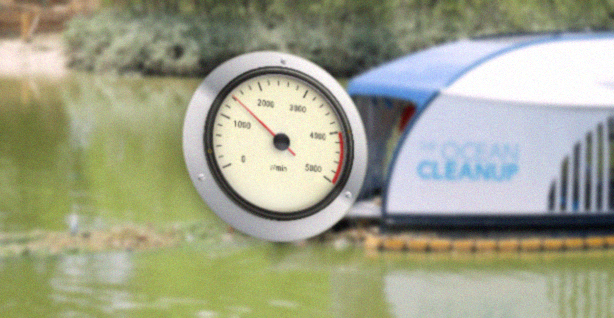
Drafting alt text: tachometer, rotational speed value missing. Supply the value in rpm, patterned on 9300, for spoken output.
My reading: 1400
